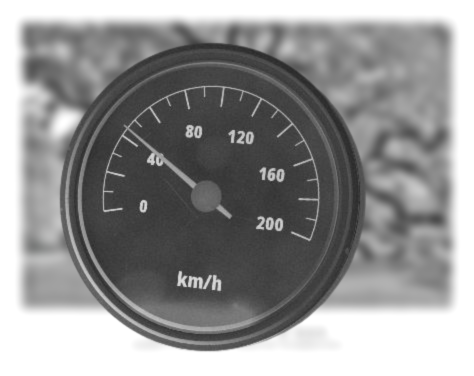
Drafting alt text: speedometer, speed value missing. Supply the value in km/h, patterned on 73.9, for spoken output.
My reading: 45
